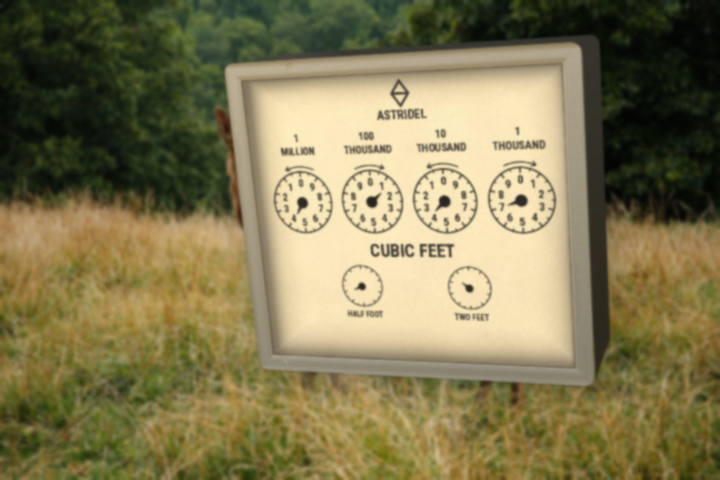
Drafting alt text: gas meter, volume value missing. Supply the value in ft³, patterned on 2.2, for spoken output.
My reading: 413700
